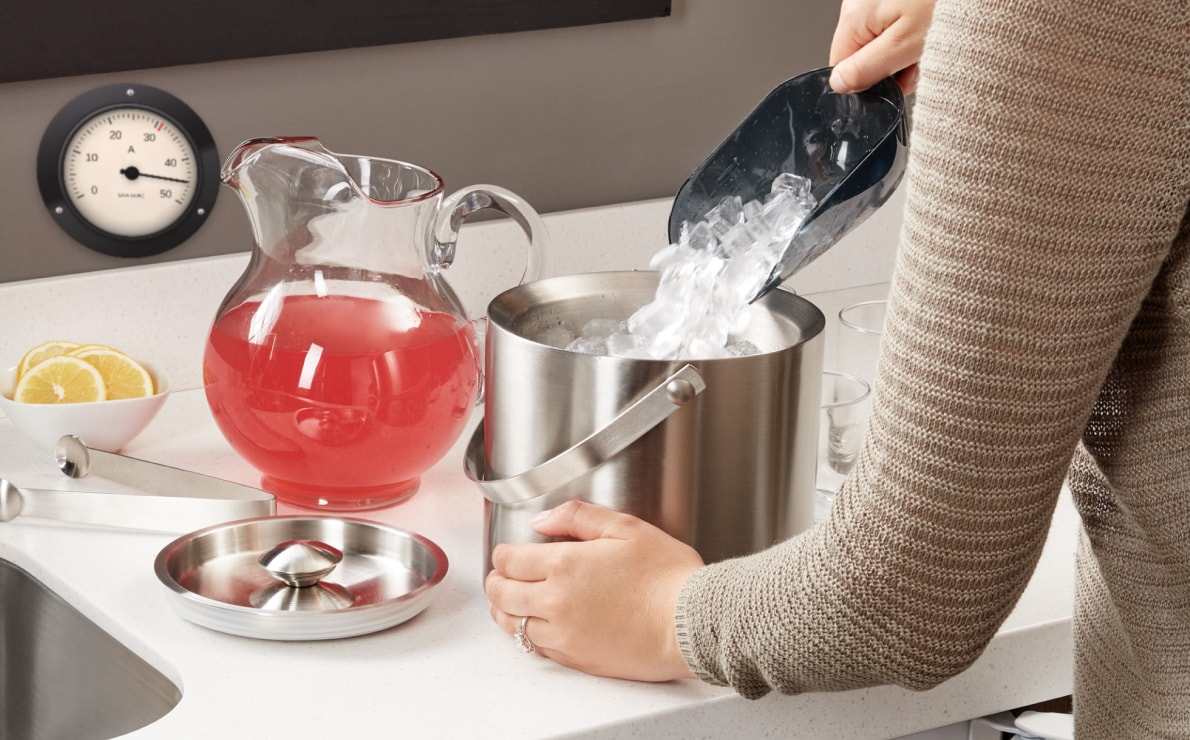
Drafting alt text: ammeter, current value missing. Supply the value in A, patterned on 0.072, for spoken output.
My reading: 45
